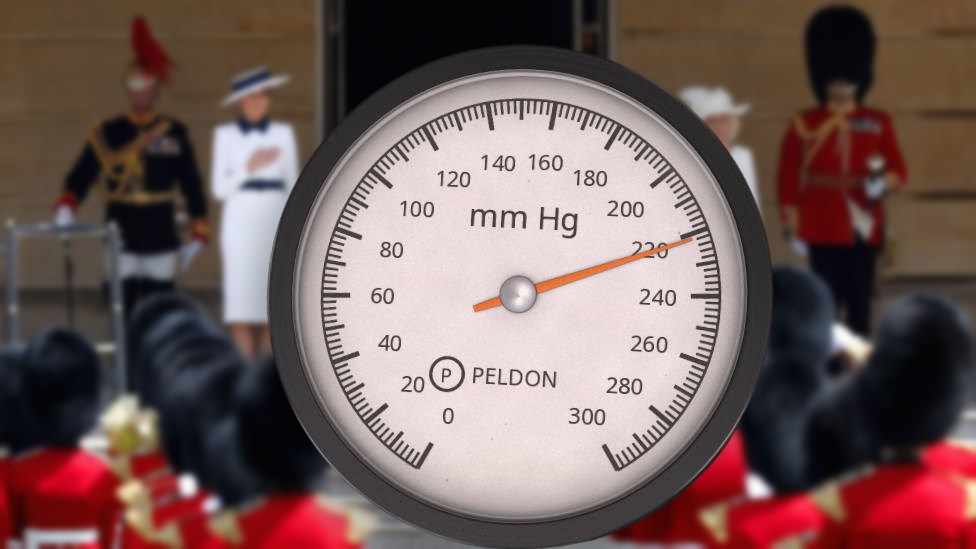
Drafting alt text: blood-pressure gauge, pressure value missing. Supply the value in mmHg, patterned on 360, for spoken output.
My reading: 222
